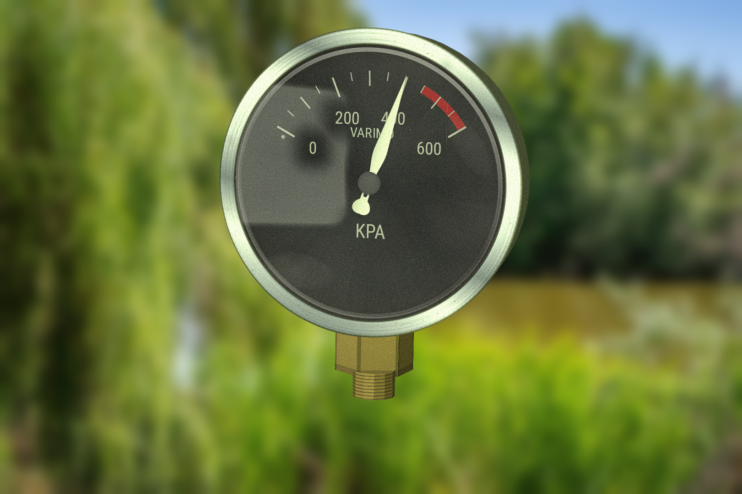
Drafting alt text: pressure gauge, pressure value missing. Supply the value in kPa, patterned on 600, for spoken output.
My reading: 400
